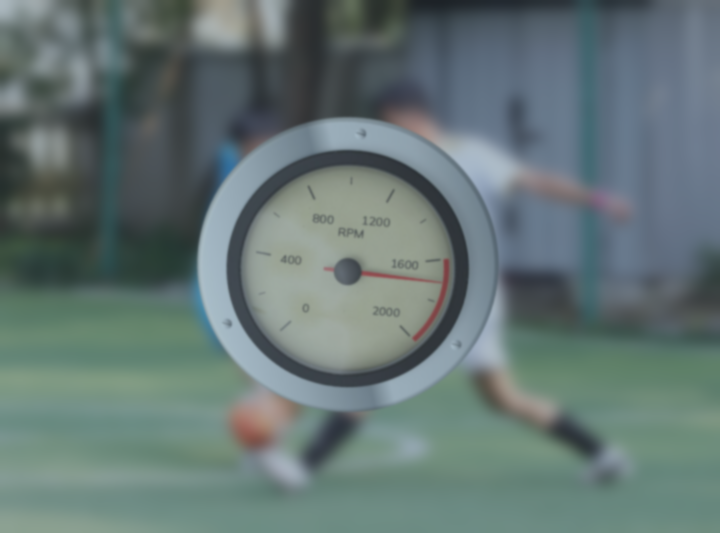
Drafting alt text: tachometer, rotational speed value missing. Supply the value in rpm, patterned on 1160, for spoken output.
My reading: 1700
